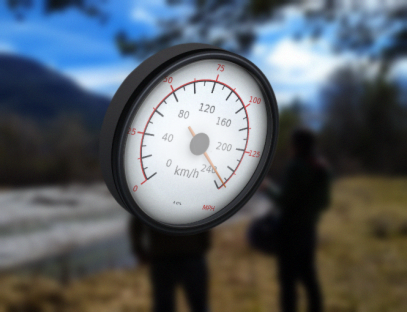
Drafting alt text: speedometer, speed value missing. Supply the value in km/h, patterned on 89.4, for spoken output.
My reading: 235
